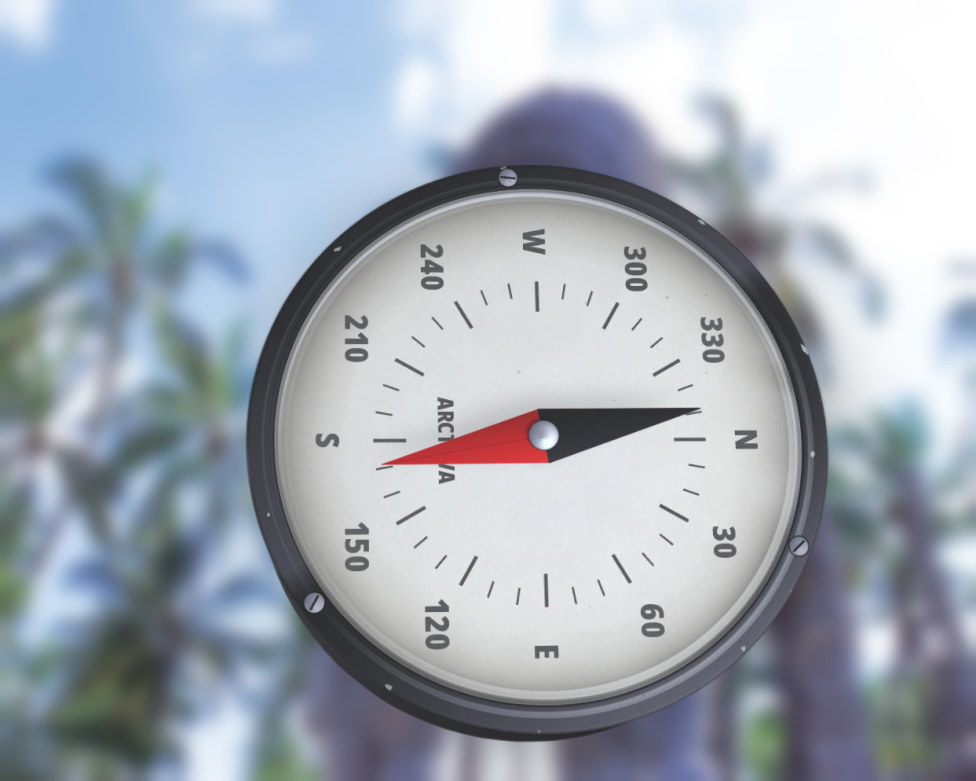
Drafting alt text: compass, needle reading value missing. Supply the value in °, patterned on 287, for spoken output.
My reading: 170
